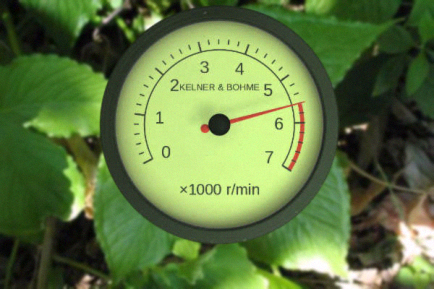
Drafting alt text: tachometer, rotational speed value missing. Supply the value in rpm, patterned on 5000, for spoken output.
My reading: 5600
